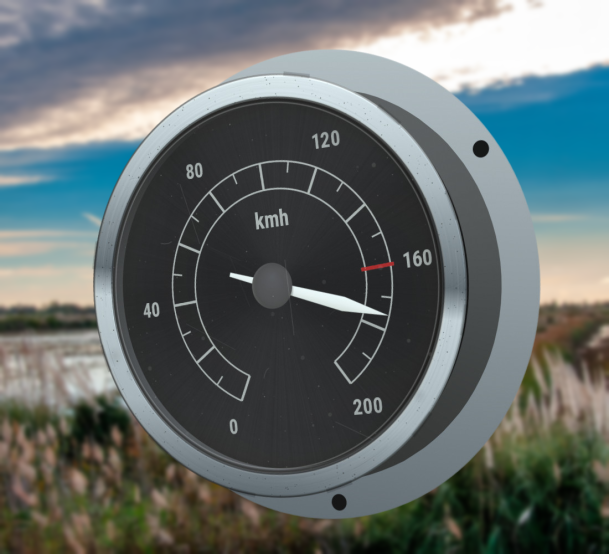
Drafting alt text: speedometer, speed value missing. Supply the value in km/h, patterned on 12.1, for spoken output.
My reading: 175
